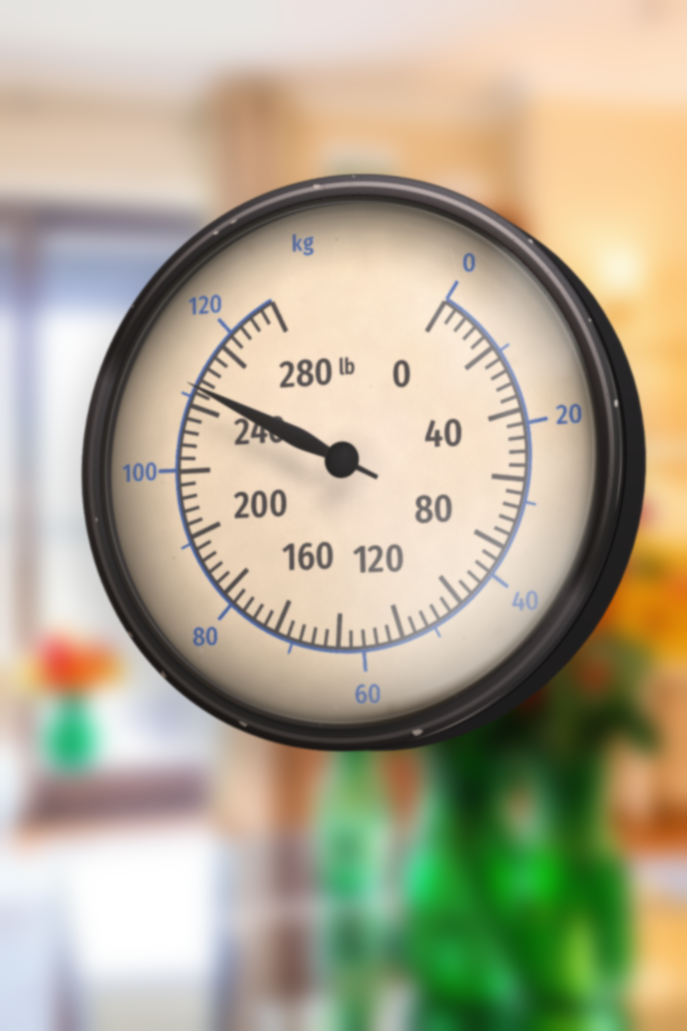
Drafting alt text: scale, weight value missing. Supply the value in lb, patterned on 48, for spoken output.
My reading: 246
